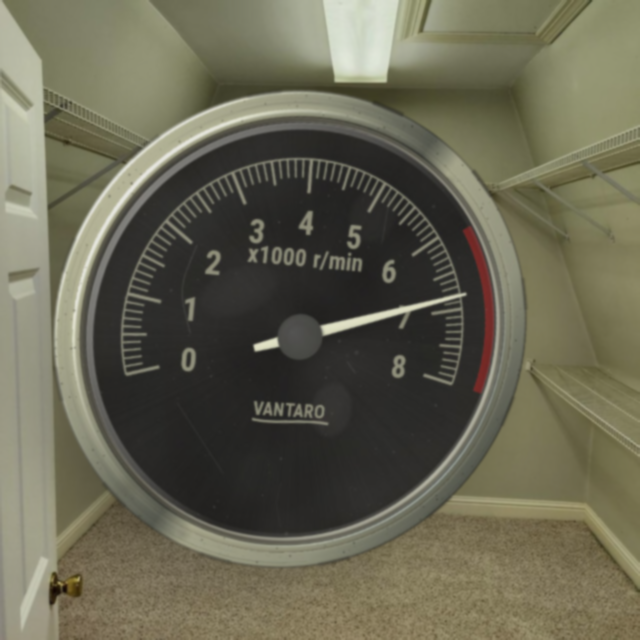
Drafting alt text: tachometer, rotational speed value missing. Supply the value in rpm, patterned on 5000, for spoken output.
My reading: 6800
